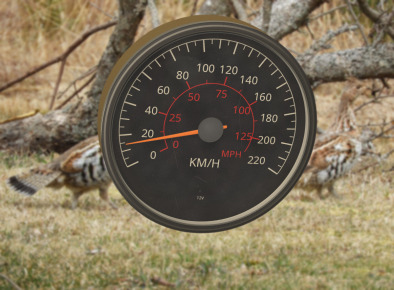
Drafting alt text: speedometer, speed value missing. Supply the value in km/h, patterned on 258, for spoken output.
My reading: 15
